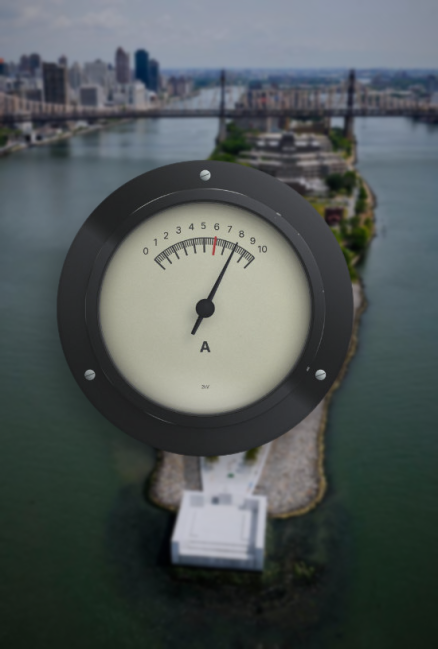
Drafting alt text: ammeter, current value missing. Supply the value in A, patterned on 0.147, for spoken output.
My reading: 8
